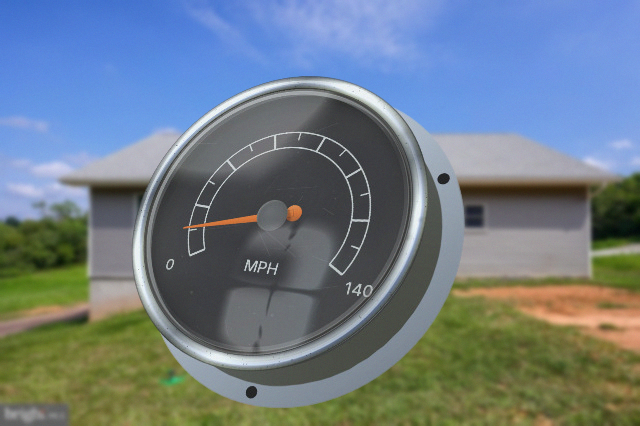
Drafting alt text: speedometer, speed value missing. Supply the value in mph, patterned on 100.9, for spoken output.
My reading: 10
